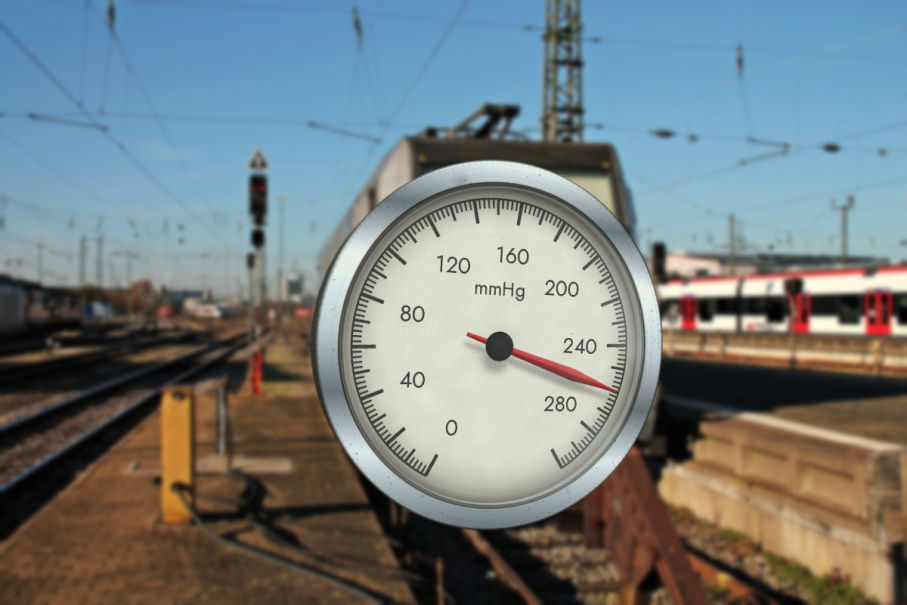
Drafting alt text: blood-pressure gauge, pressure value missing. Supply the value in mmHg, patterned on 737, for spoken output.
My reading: 260
